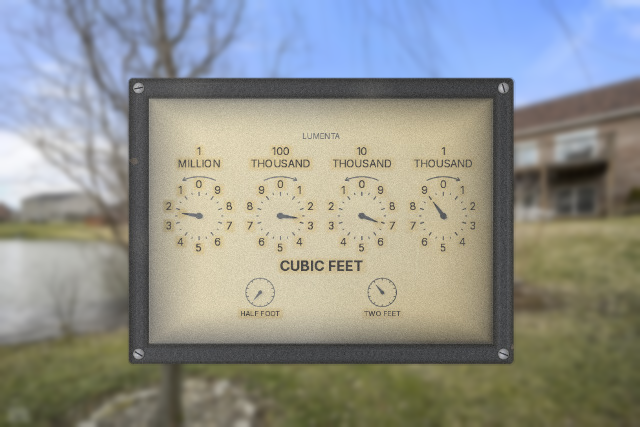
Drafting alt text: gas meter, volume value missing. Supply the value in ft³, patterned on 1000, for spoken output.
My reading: 226900
